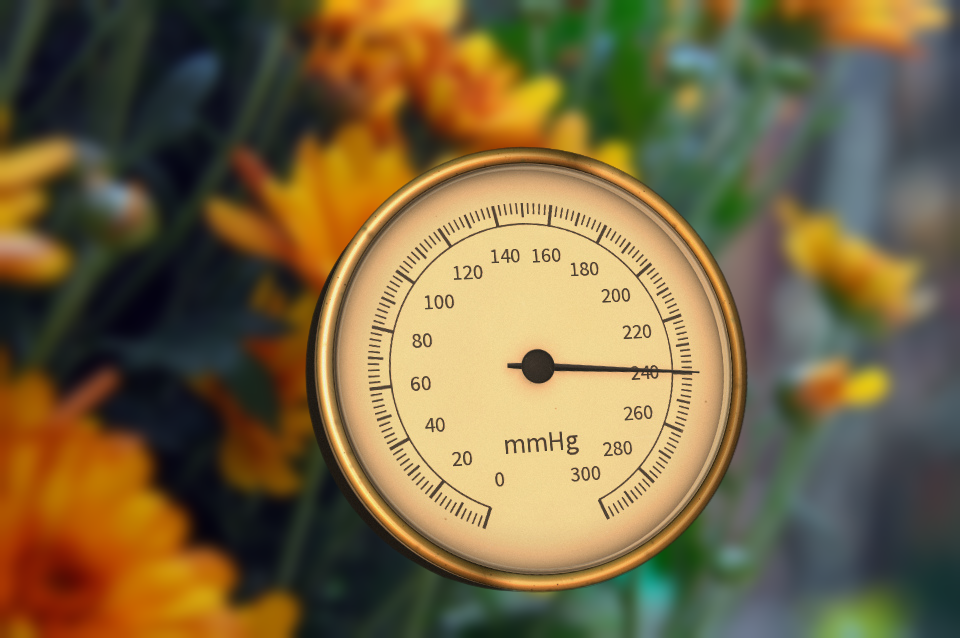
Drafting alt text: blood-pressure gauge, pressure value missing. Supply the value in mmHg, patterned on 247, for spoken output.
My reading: 240
